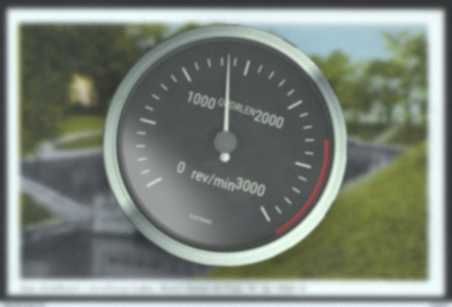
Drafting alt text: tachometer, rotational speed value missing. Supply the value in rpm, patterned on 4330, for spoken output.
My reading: 1350
